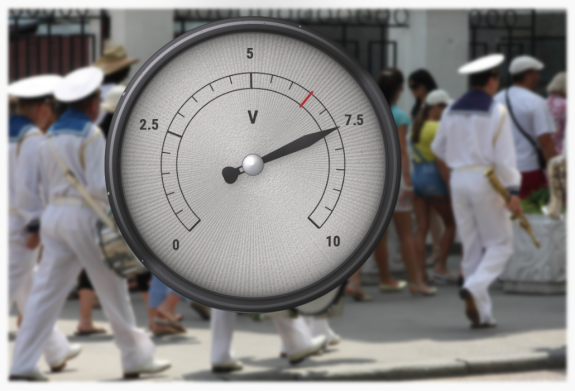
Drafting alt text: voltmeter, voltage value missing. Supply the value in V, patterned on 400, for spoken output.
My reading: 7.5
